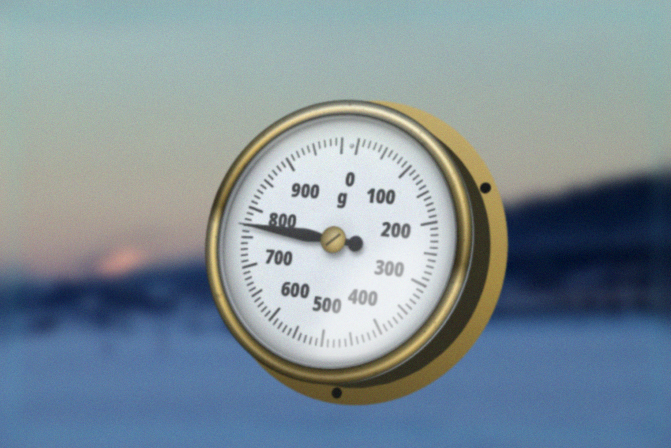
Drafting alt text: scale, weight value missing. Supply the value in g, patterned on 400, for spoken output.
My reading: 770
